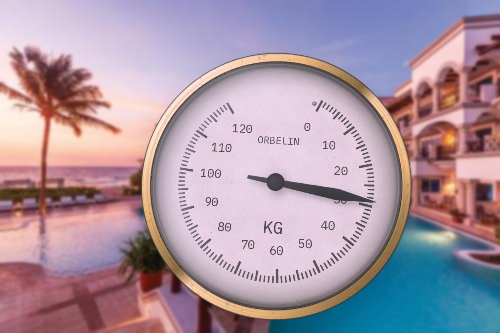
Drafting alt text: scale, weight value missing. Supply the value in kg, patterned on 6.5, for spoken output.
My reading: 29
